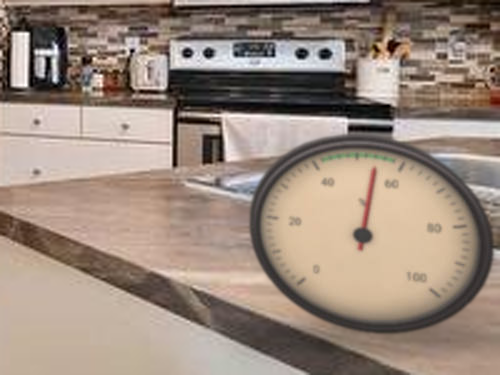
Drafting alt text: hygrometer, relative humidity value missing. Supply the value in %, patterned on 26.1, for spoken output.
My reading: 54
